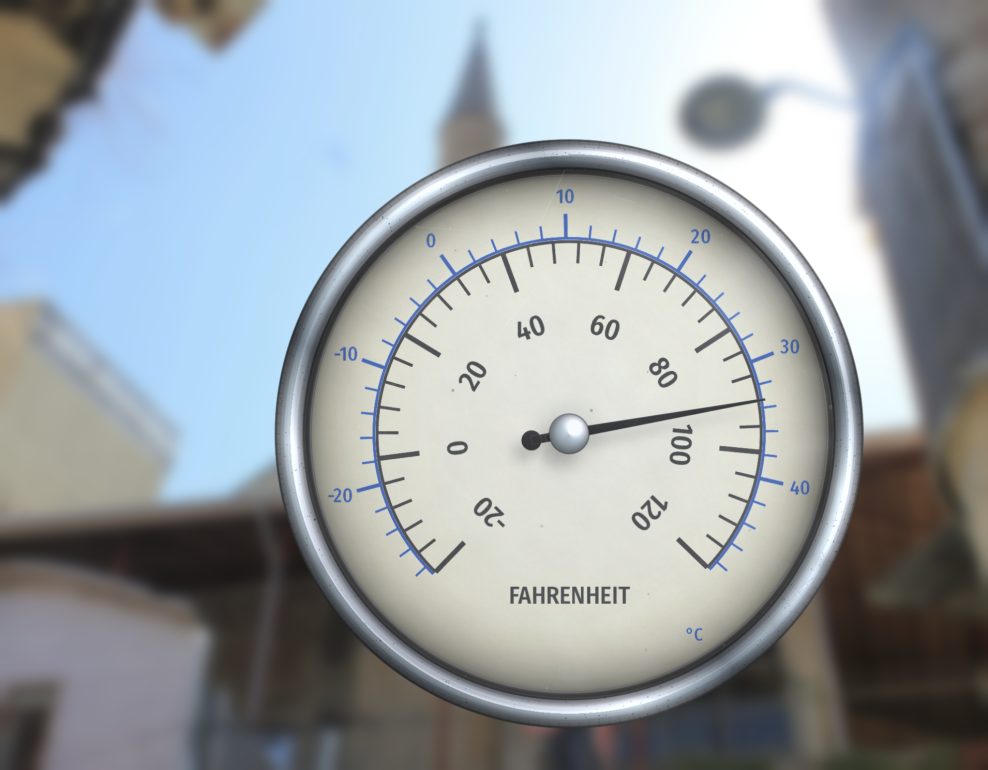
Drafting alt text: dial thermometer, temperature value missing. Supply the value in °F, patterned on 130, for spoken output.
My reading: 92
